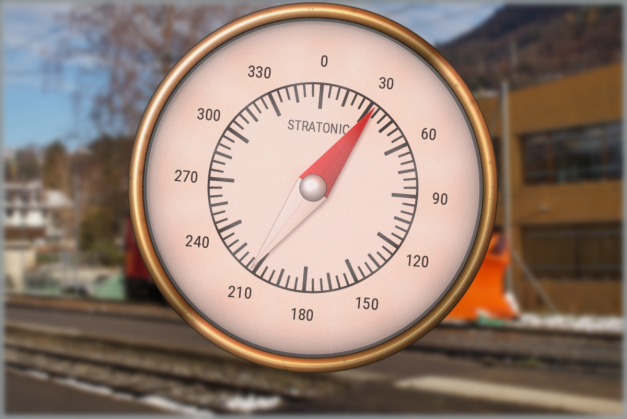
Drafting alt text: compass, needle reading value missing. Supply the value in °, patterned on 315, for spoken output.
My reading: 32.5
